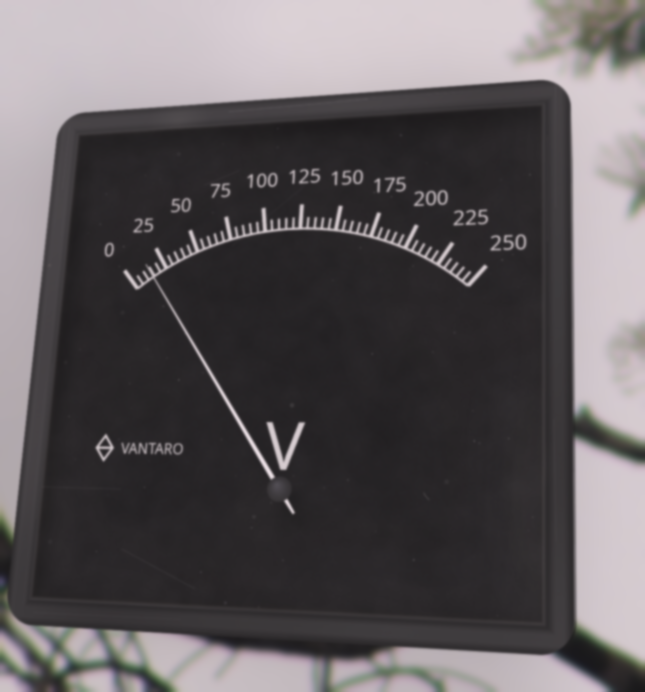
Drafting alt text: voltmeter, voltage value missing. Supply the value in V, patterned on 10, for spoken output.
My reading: 15
